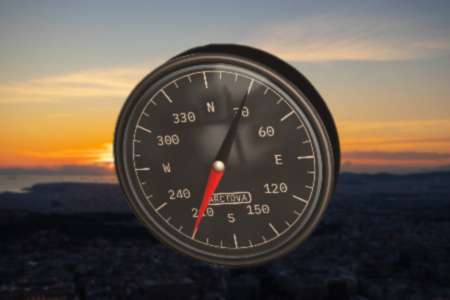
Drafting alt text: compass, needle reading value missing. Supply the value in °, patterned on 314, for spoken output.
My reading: 210
